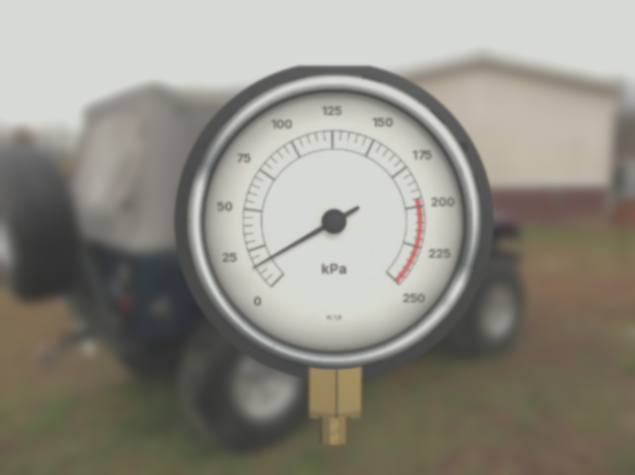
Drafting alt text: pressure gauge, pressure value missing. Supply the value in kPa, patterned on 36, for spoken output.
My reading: 15
